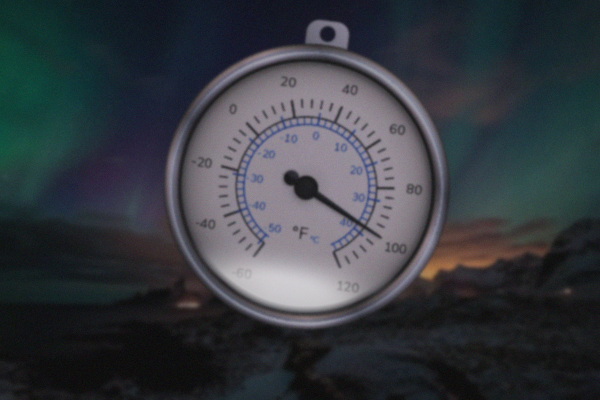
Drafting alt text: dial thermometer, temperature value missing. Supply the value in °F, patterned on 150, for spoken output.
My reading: 100
